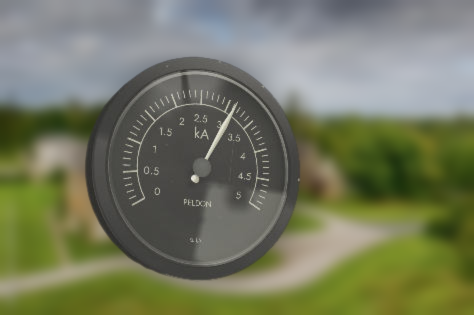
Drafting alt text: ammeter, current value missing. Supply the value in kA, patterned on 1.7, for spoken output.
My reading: 3.1
